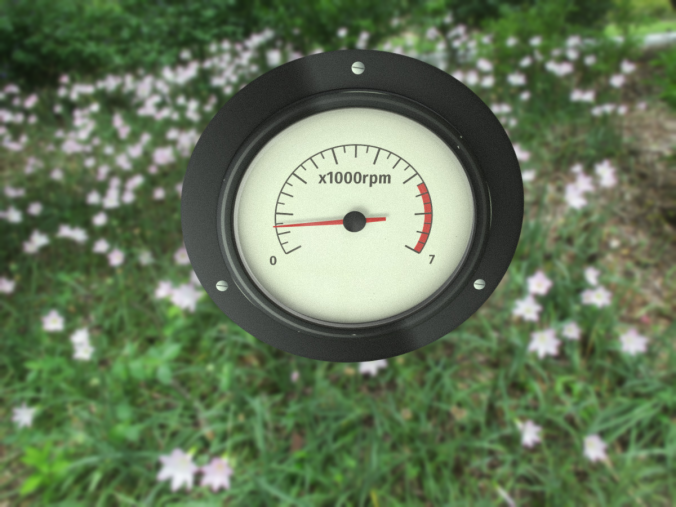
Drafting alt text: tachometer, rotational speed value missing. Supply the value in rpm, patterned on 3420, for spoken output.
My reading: 750
